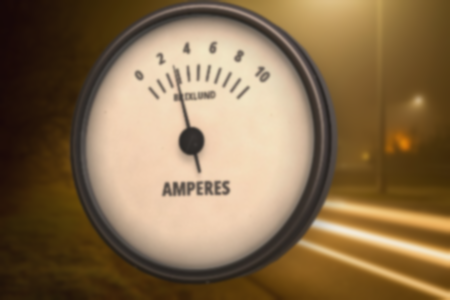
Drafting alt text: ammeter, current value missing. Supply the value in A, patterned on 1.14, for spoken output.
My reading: 3
